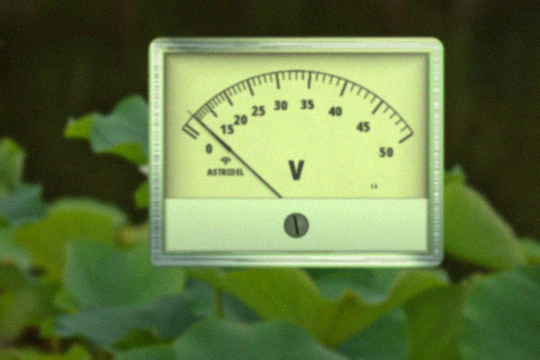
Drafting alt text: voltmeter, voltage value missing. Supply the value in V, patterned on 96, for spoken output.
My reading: 10
